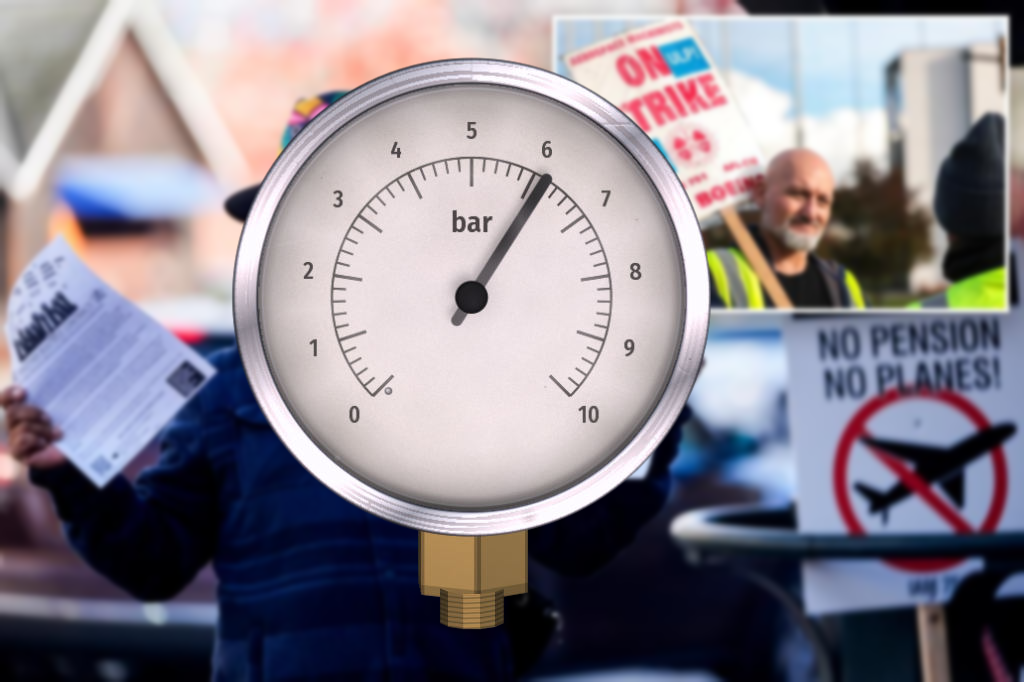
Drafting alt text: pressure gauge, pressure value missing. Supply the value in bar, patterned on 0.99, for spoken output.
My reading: 6.2
